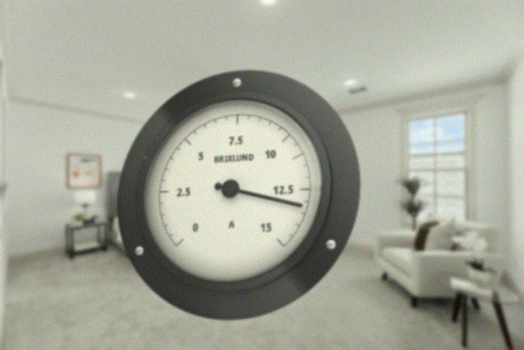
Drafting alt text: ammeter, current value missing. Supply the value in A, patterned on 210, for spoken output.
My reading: 13.25
